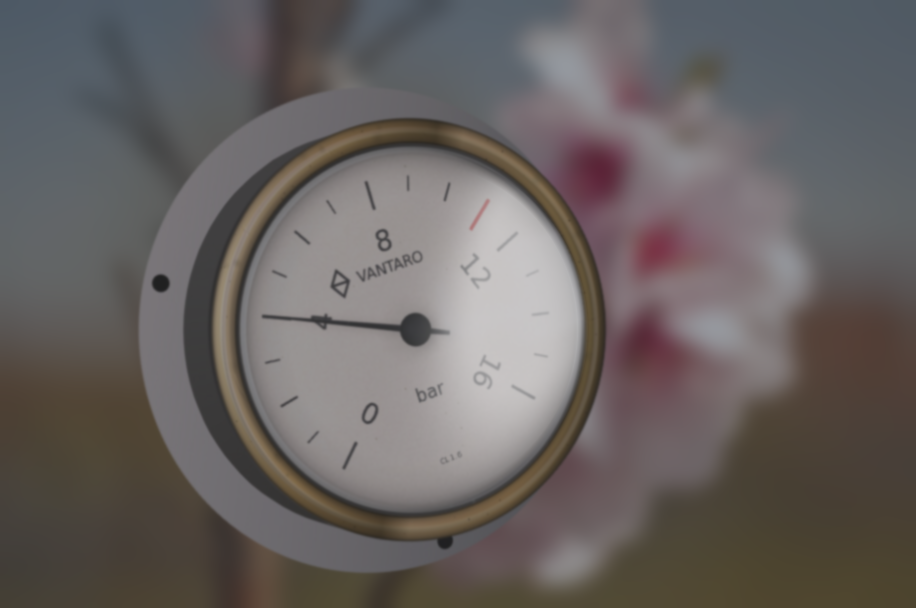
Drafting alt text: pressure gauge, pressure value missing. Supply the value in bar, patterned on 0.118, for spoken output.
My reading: 4
